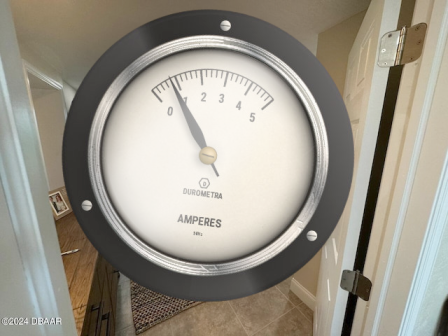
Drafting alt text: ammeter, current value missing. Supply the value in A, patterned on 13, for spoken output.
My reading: 0.8
